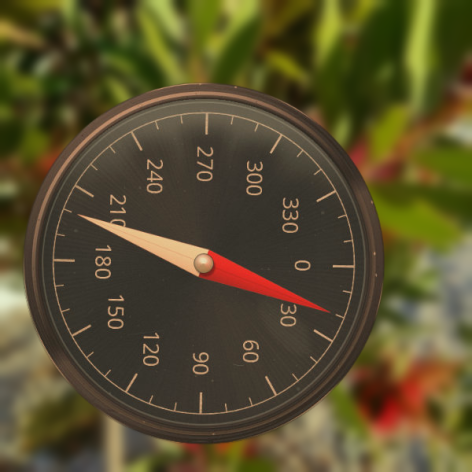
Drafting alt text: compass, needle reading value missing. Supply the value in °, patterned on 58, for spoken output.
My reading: 20
